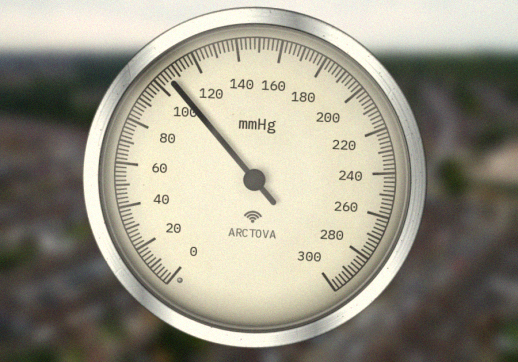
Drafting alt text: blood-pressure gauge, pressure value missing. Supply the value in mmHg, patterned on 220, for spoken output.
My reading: 106
